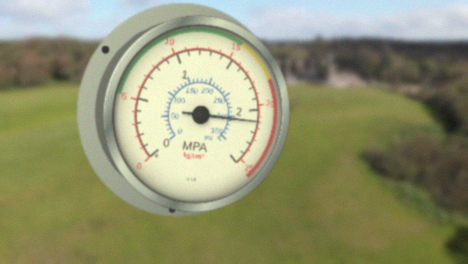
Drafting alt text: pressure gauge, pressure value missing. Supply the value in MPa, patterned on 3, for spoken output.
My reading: 2.1
